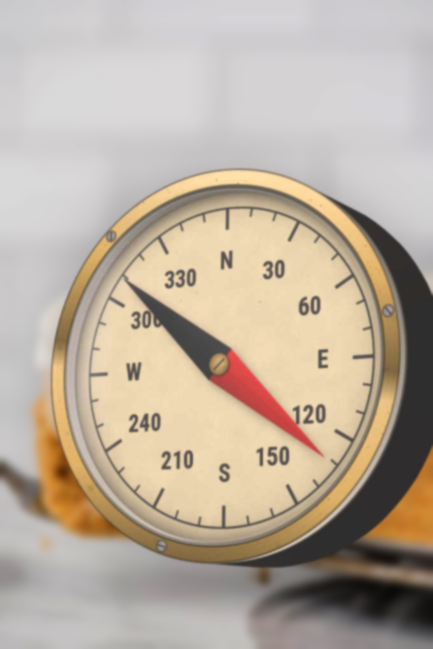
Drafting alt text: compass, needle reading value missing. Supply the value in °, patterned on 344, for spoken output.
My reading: 130
